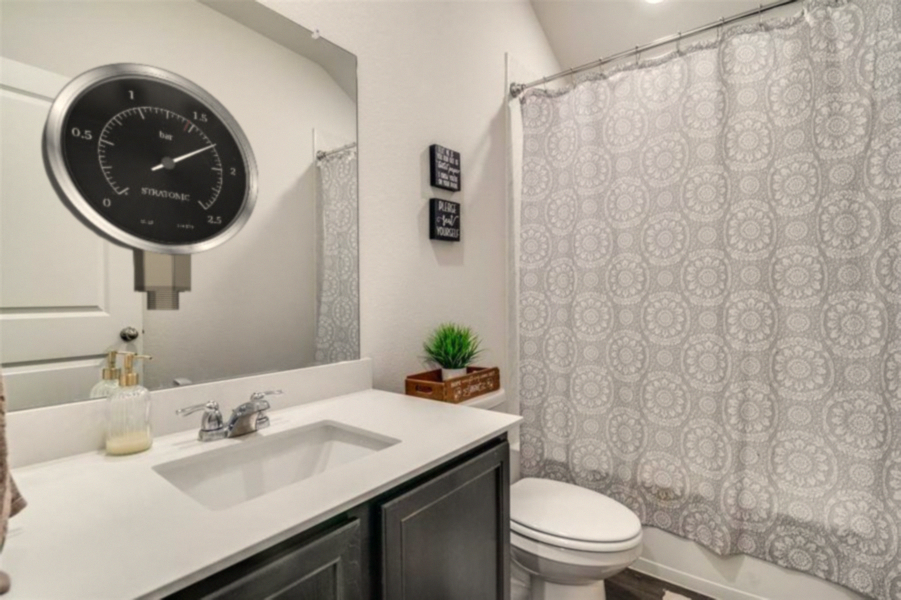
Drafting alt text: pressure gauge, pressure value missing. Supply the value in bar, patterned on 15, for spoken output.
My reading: 1.75
